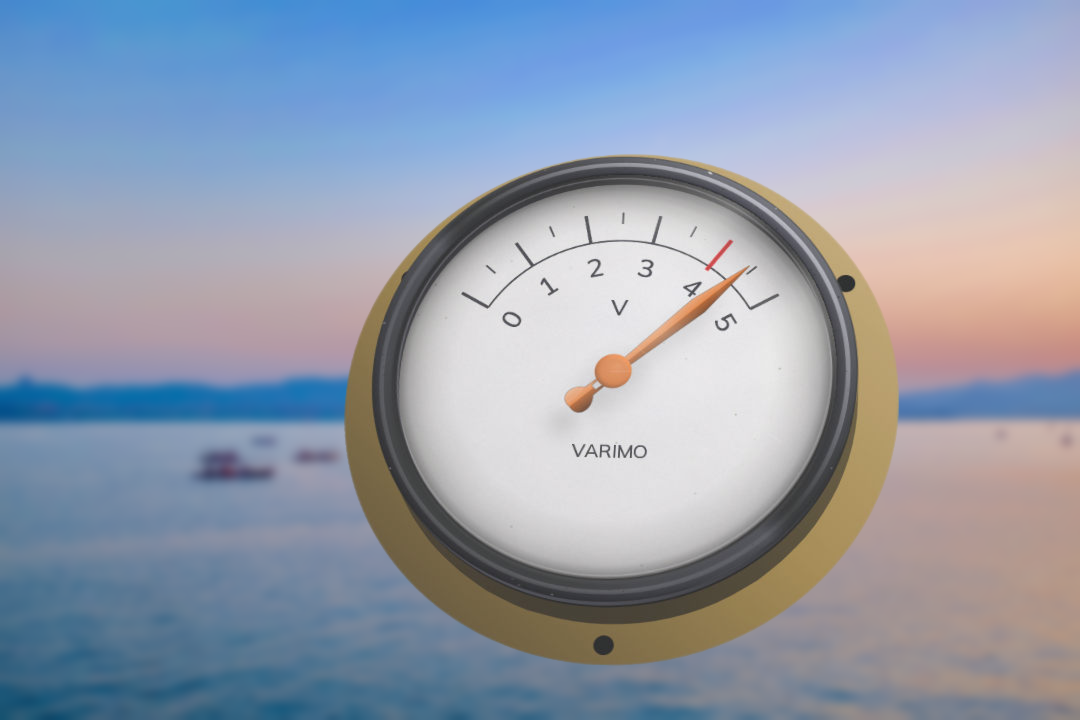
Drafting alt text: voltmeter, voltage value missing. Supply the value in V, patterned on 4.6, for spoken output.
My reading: 4.5
